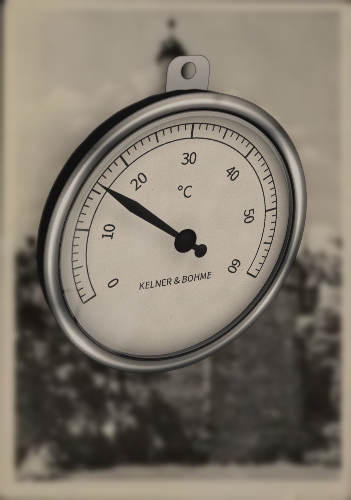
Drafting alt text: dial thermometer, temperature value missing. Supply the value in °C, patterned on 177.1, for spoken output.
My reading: 16
